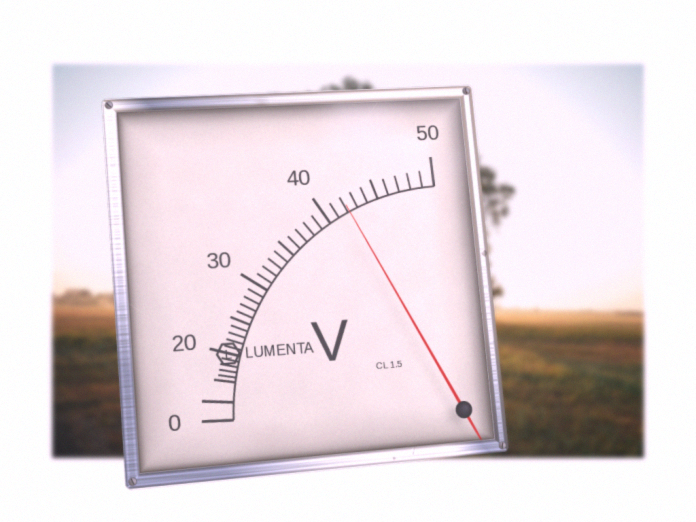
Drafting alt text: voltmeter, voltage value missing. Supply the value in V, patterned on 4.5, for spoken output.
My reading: 42
